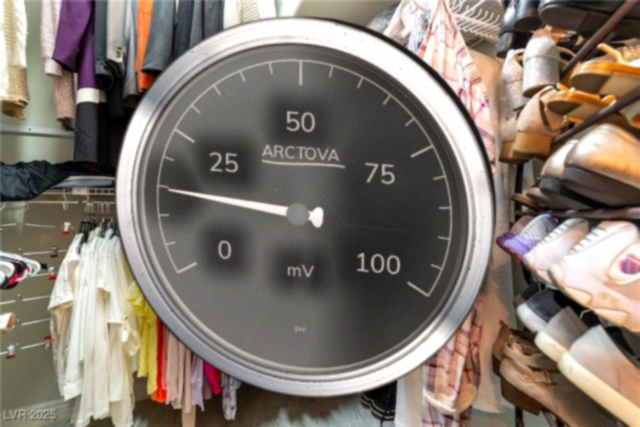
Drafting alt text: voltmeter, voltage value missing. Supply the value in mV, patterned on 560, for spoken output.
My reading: 15
